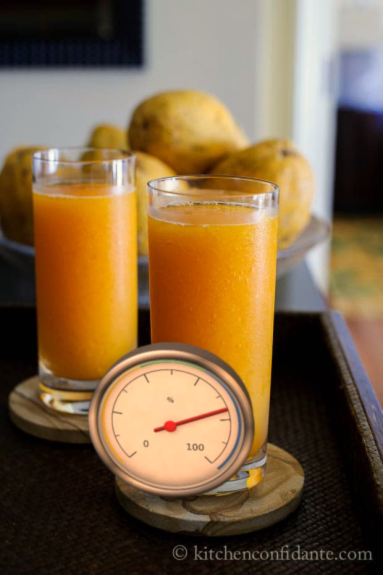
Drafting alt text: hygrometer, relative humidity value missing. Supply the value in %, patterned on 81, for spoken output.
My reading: 75
